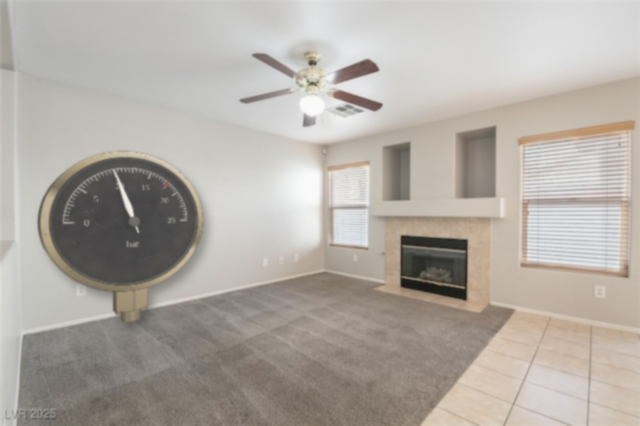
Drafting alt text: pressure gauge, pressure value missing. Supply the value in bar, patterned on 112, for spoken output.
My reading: 10
